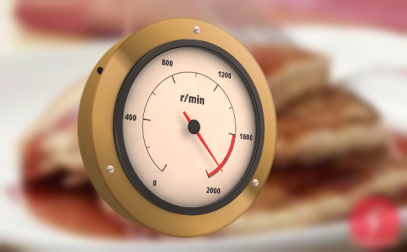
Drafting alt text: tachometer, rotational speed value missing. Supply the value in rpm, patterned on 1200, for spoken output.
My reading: 1900
